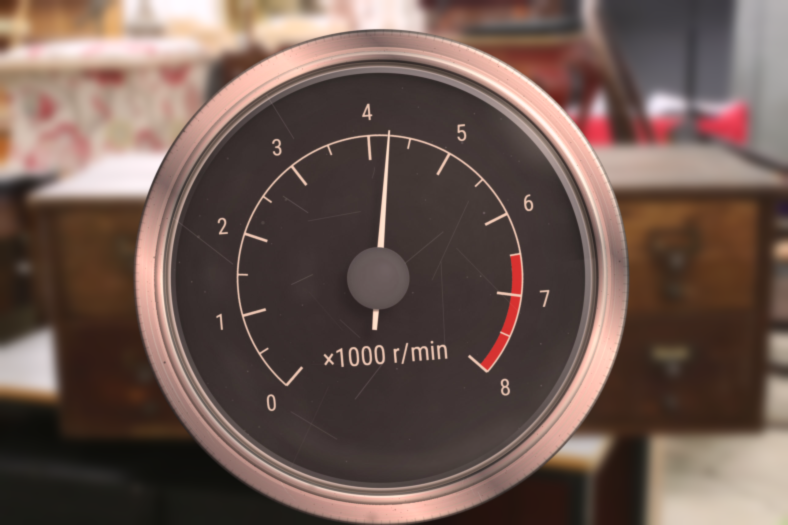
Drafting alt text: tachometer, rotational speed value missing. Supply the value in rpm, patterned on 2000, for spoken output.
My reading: 4250
